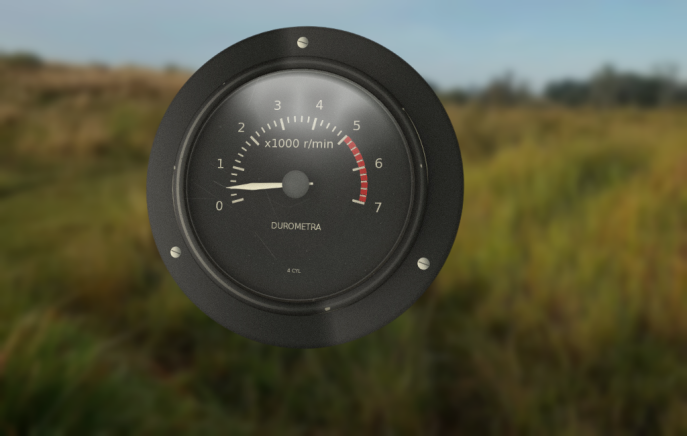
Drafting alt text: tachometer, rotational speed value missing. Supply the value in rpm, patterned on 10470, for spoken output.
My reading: 400
